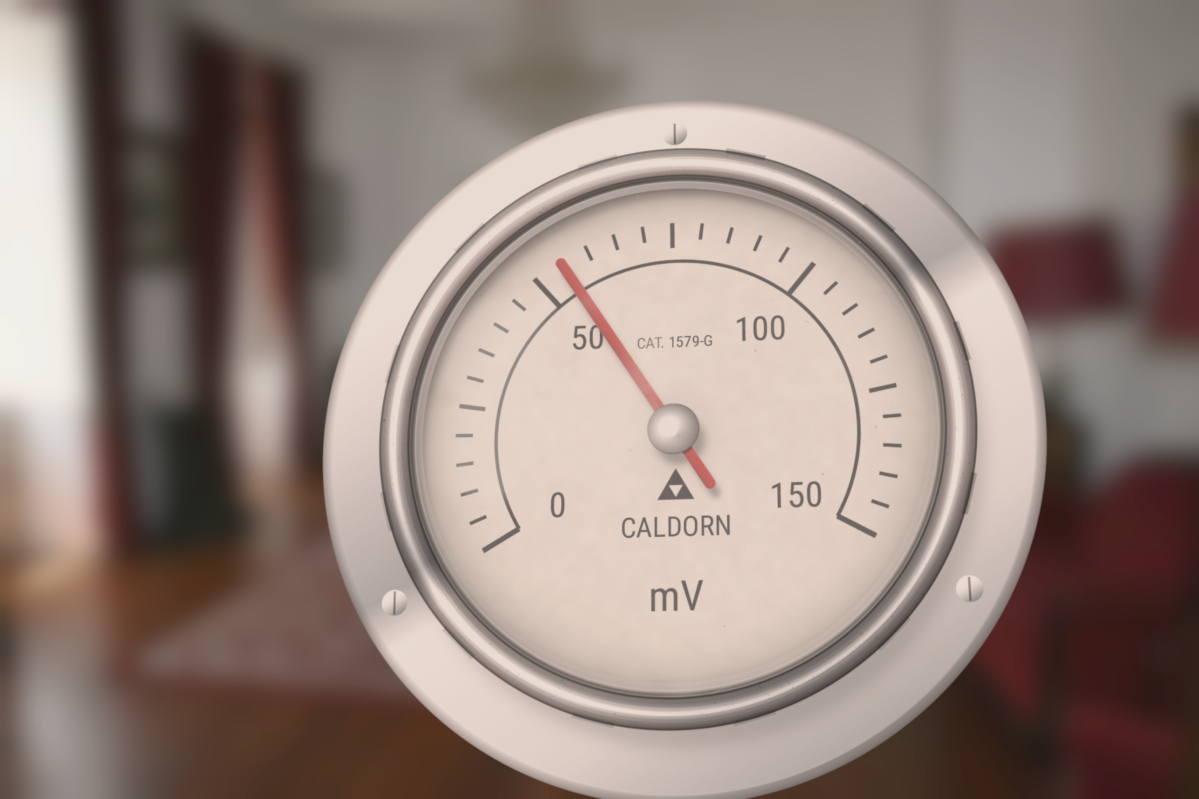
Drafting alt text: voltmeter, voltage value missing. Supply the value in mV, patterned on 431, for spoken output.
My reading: 55
